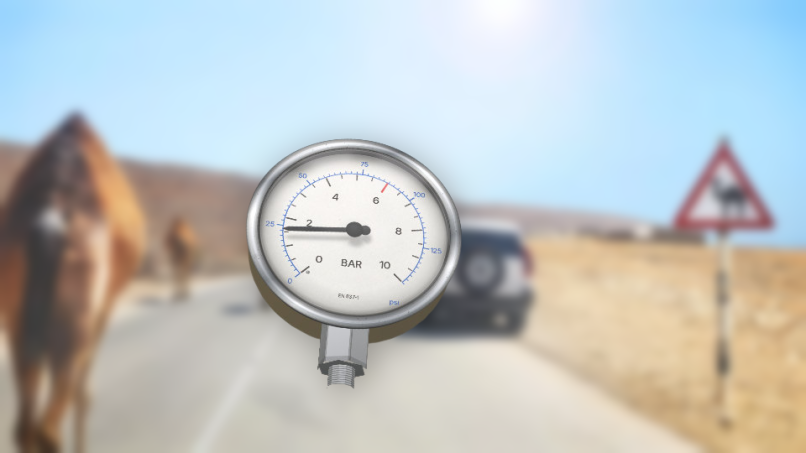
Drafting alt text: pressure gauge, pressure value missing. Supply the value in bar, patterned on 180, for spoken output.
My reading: 1.5
